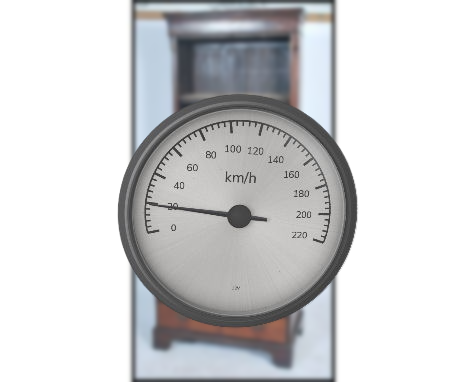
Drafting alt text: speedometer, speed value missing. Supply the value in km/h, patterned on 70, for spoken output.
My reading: 20
